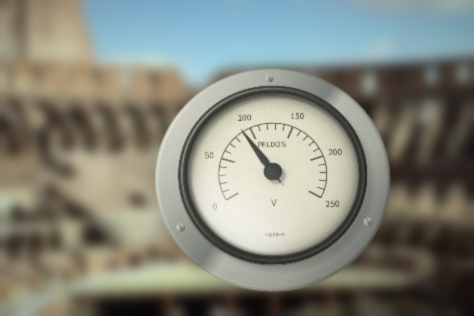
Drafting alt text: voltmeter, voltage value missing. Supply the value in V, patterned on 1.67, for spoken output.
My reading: 90
